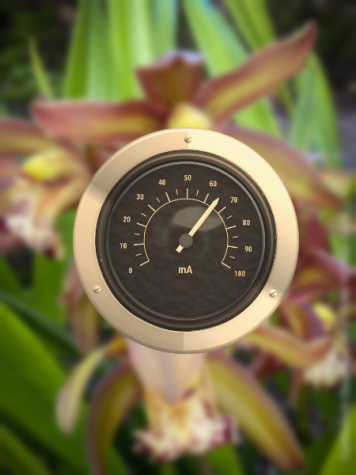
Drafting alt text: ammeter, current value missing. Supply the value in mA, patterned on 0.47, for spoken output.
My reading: 65
